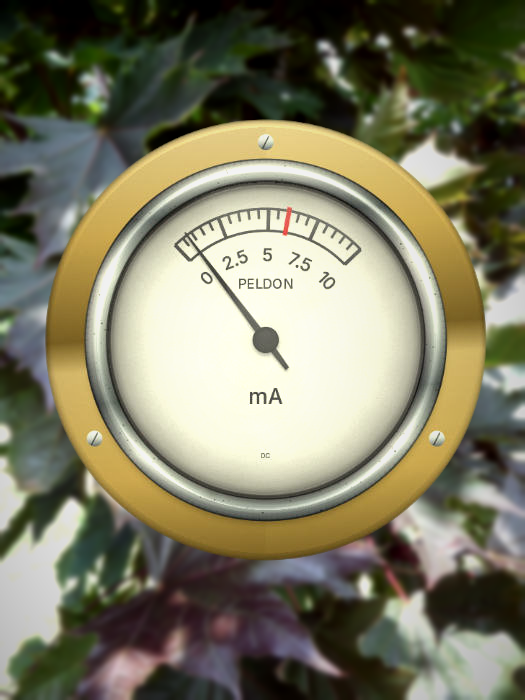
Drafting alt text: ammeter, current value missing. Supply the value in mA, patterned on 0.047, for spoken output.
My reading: 0.75
